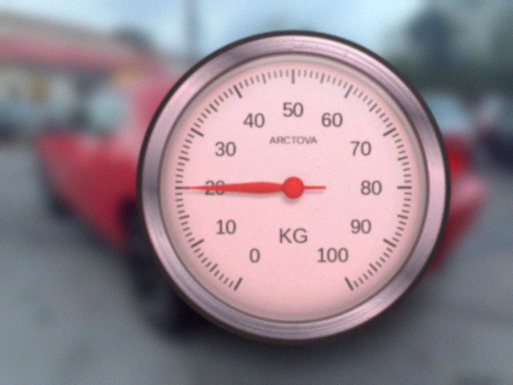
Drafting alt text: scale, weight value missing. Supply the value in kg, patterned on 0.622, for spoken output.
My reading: 20
